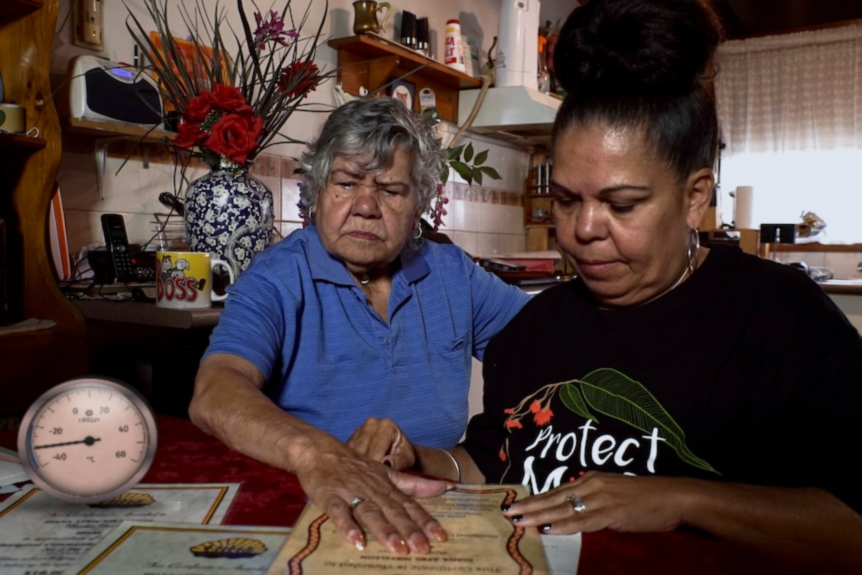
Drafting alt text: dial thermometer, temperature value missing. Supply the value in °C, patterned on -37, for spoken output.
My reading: -30
